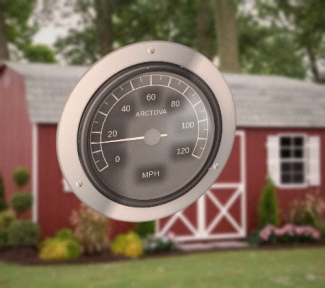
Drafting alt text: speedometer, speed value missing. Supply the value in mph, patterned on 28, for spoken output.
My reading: 15
